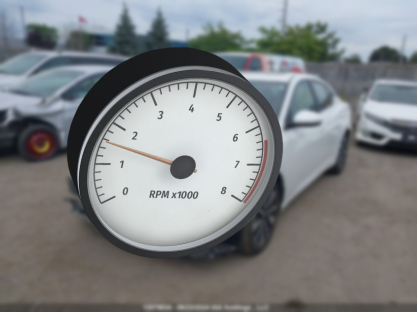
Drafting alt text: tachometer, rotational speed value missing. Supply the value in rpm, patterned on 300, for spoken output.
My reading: 1600
